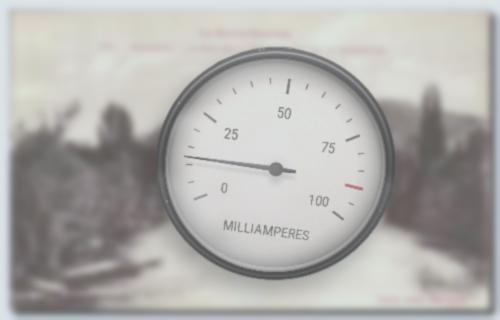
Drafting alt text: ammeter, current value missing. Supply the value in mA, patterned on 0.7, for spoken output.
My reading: 12.5
